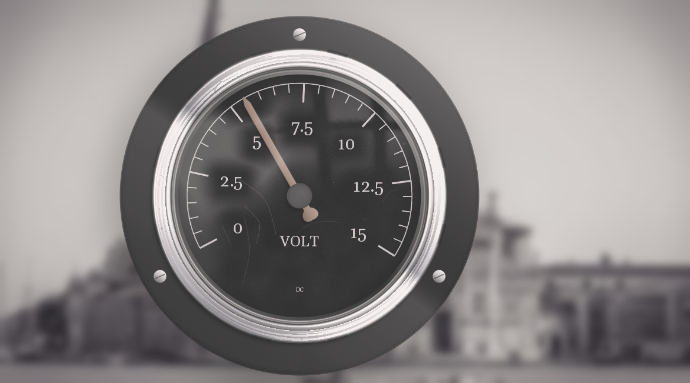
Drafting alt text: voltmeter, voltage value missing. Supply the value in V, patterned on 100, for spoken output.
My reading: 5.5
